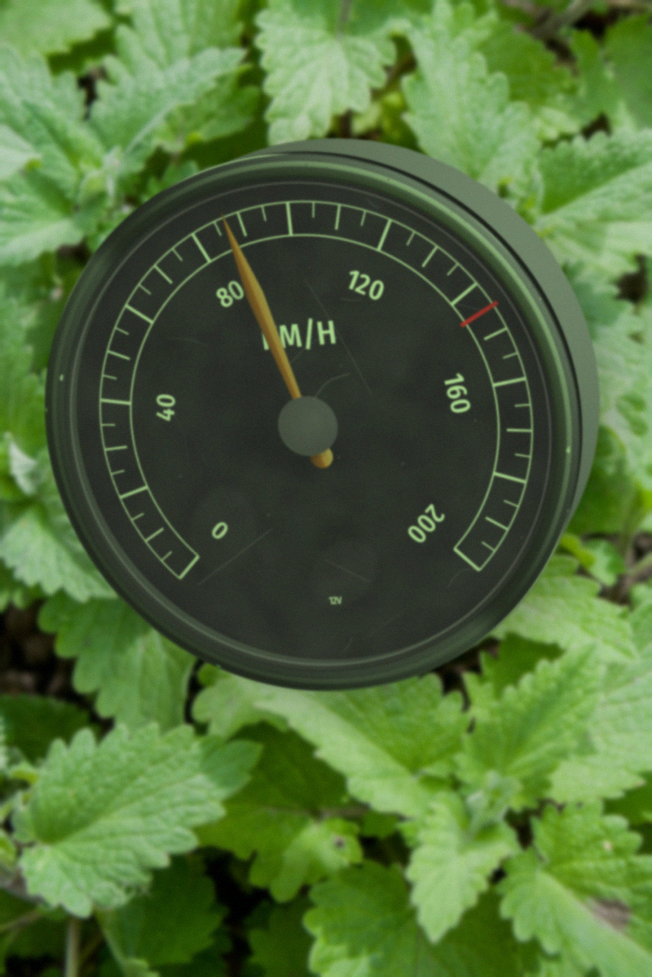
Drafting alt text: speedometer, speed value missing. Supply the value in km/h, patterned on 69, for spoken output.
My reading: 87.5
